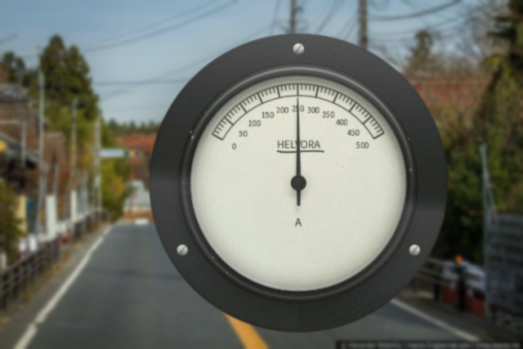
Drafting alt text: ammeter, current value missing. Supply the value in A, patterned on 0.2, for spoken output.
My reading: 250
